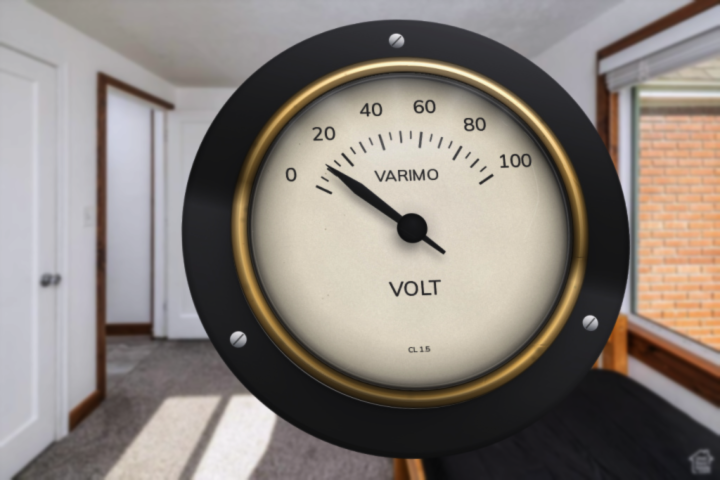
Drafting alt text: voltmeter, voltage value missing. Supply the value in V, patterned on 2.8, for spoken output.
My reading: 10
